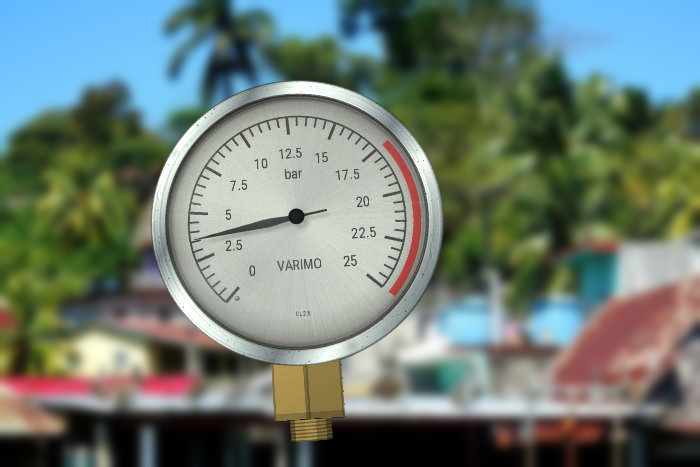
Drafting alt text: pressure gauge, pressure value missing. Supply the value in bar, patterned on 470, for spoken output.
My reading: 3.5
